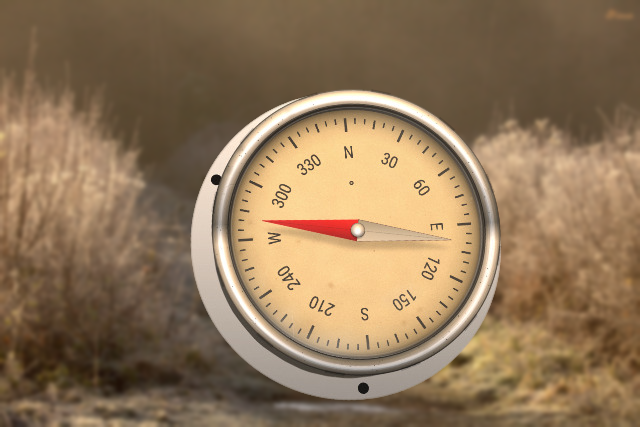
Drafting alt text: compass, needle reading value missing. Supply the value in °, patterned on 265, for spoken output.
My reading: 280
